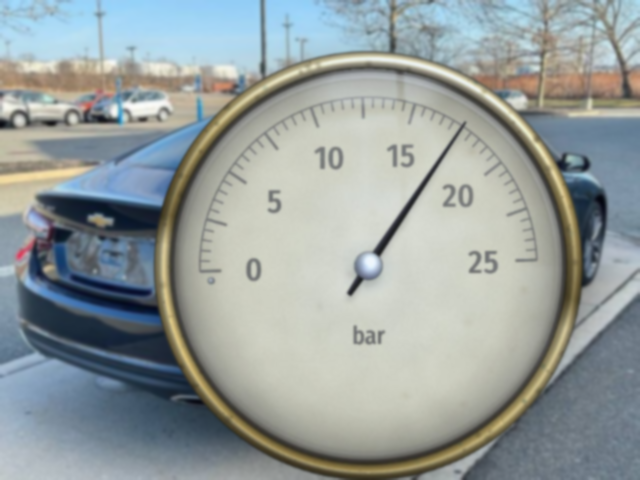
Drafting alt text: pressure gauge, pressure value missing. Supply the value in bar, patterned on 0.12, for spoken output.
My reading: 17.5
